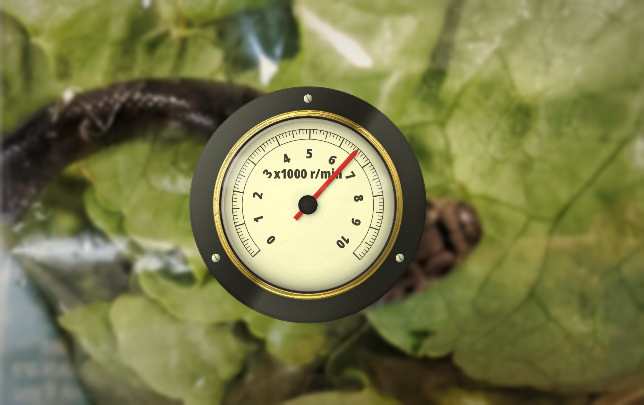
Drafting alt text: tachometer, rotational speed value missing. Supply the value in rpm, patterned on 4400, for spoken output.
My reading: 6500
